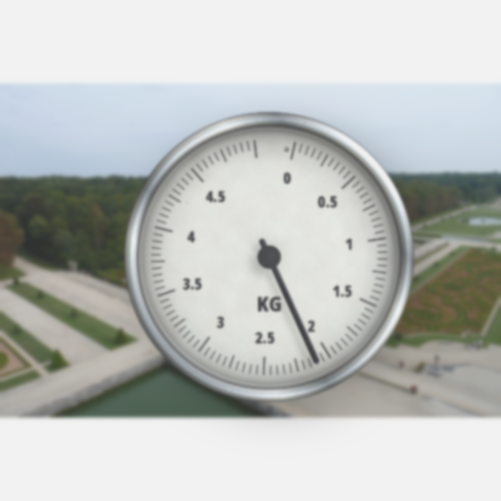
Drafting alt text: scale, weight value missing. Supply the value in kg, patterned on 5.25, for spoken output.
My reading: 2.1
